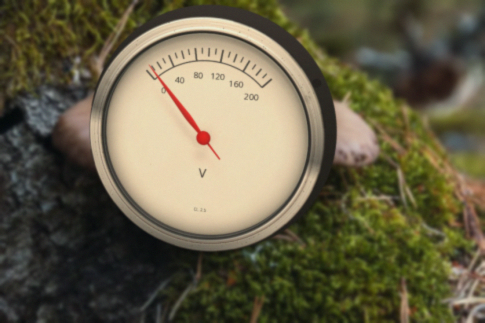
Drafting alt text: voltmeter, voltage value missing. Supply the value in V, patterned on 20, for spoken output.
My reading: 10
